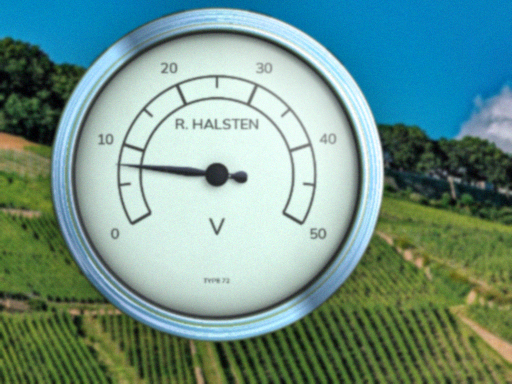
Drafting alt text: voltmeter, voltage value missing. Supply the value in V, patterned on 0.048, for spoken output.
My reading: 7.5
